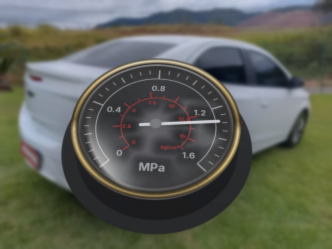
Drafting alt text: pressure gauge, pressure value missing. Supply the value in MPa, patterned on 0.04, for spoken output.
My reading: 1.3
